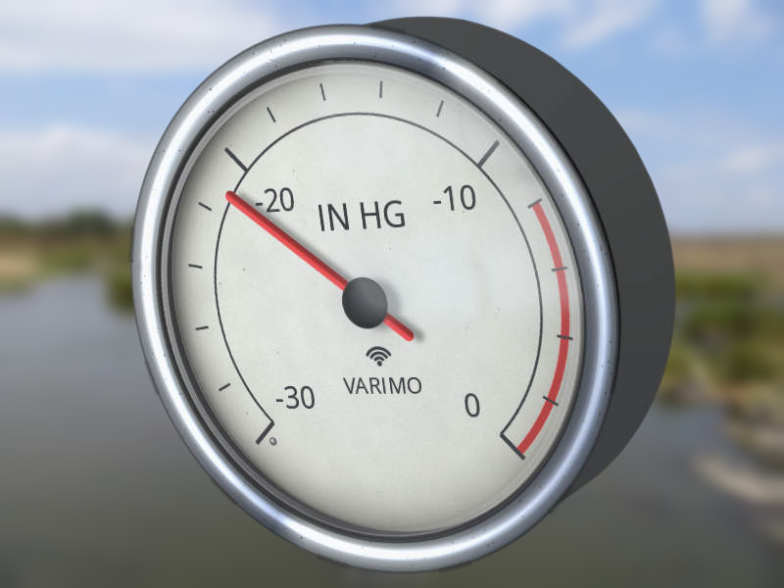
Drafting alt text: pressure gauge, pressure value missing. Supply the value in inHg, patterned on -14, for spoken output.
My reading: -21
